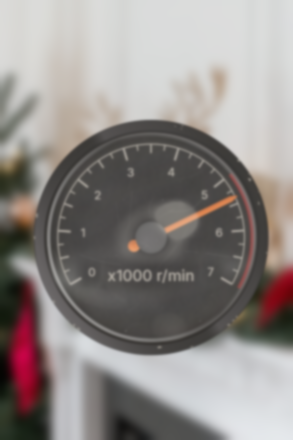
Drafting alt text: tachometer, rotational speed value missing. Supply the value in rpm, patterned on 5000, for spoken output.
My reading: 5375
